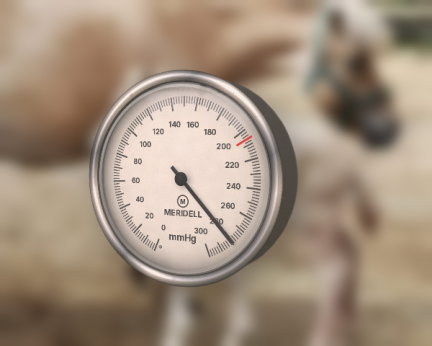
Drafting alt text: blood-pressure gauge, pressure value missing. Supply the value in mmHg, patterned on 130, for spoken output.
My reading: 280
